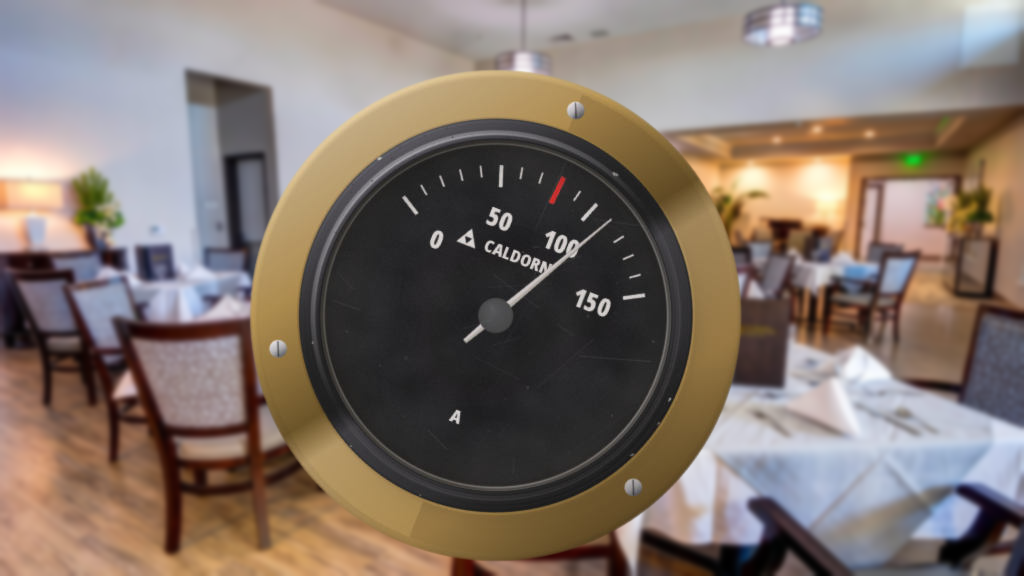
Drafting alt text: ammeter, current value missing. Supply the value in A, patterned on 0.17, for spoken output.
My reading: 110
